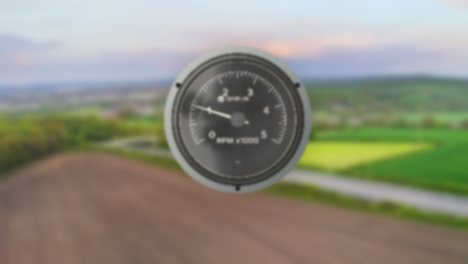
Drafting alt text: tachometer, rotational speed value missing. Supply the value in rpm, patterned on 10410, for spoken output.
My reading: 1000
